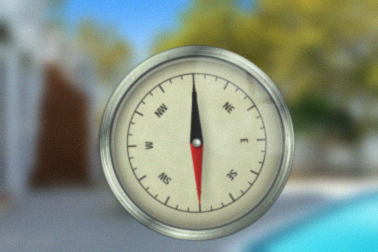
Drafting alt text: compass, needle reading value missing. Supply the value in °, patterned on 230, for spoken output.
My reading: 180
